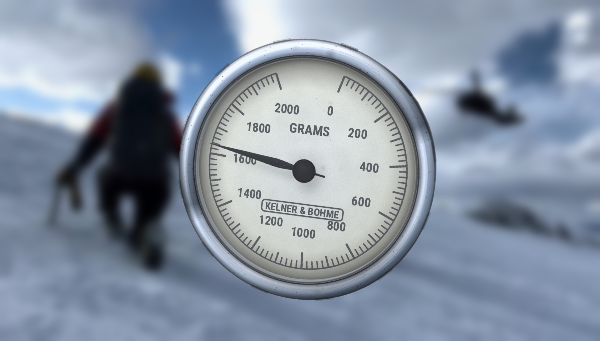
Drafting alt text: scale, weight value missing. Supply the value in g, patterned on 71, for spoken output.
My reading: 1640
